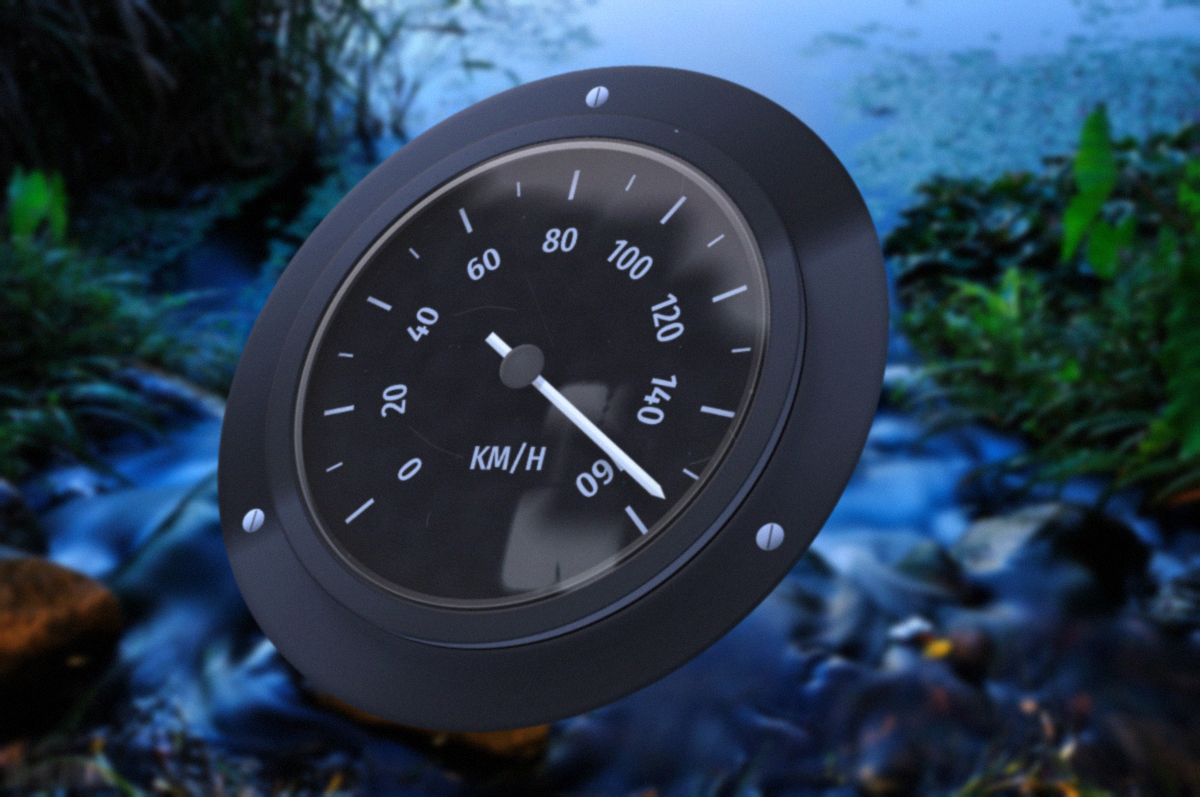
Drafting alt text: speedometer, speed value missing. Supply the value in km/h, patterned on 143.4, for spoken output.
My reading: 155
